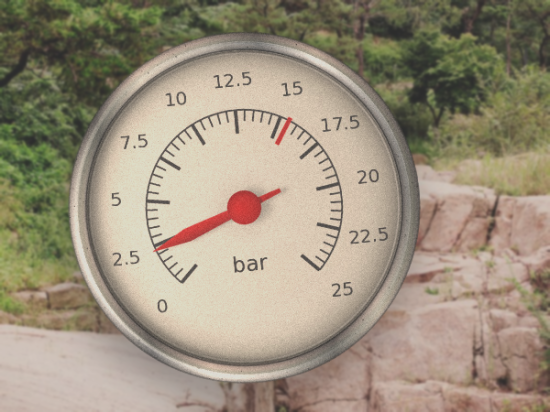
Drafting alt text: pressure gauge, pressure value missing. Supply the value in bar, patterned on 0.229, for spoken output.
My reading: 2.25
